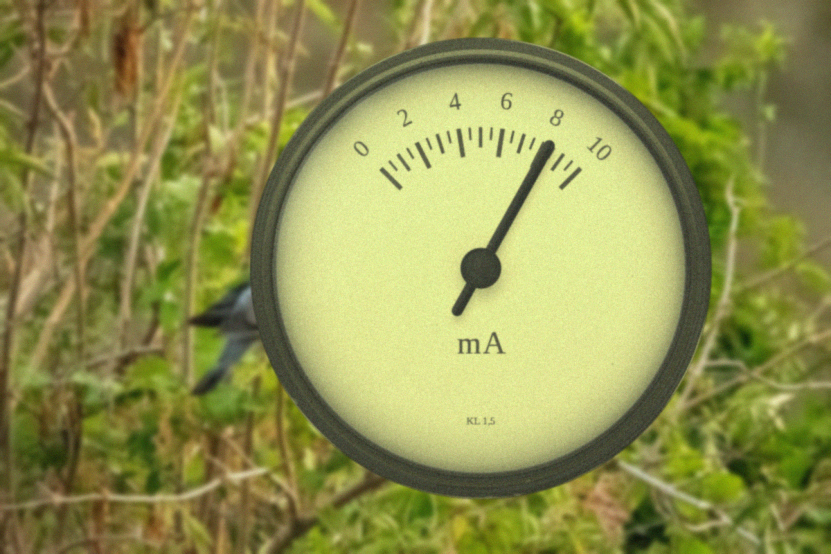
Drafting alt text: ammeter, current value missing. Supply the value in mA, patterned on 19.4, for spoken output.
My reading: 8.25
